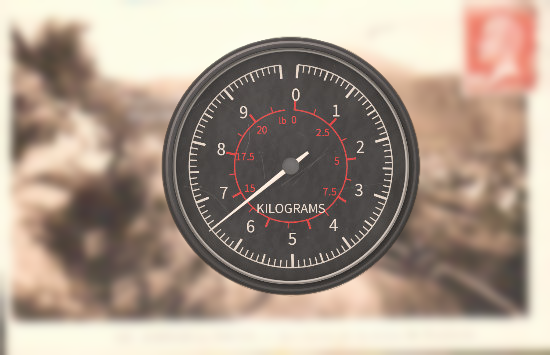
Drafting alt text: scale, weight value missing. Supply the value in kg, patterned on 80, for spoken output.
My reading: 6.5
